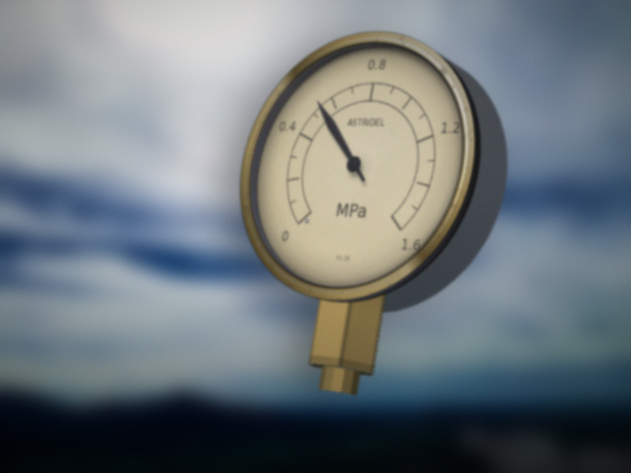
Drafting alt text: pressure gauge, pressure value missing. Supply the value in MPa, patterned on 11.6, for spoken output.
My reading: 0.55
